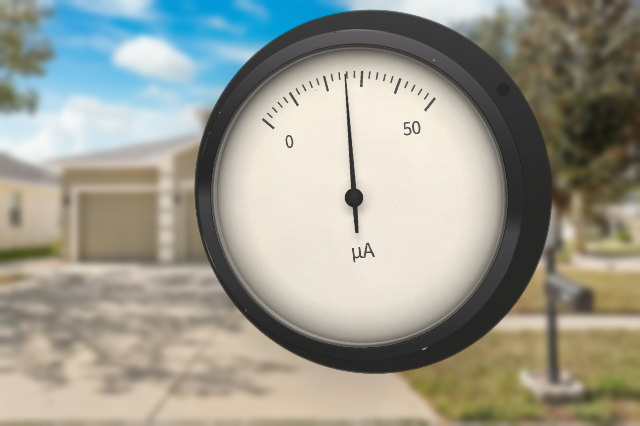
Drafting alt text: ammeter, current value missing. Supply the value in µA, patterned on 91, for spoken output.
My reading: 26
